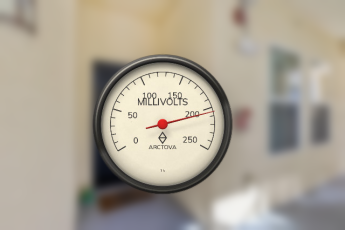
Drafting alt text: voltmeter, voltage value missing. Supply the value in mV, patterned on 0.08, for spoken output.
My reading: 205
